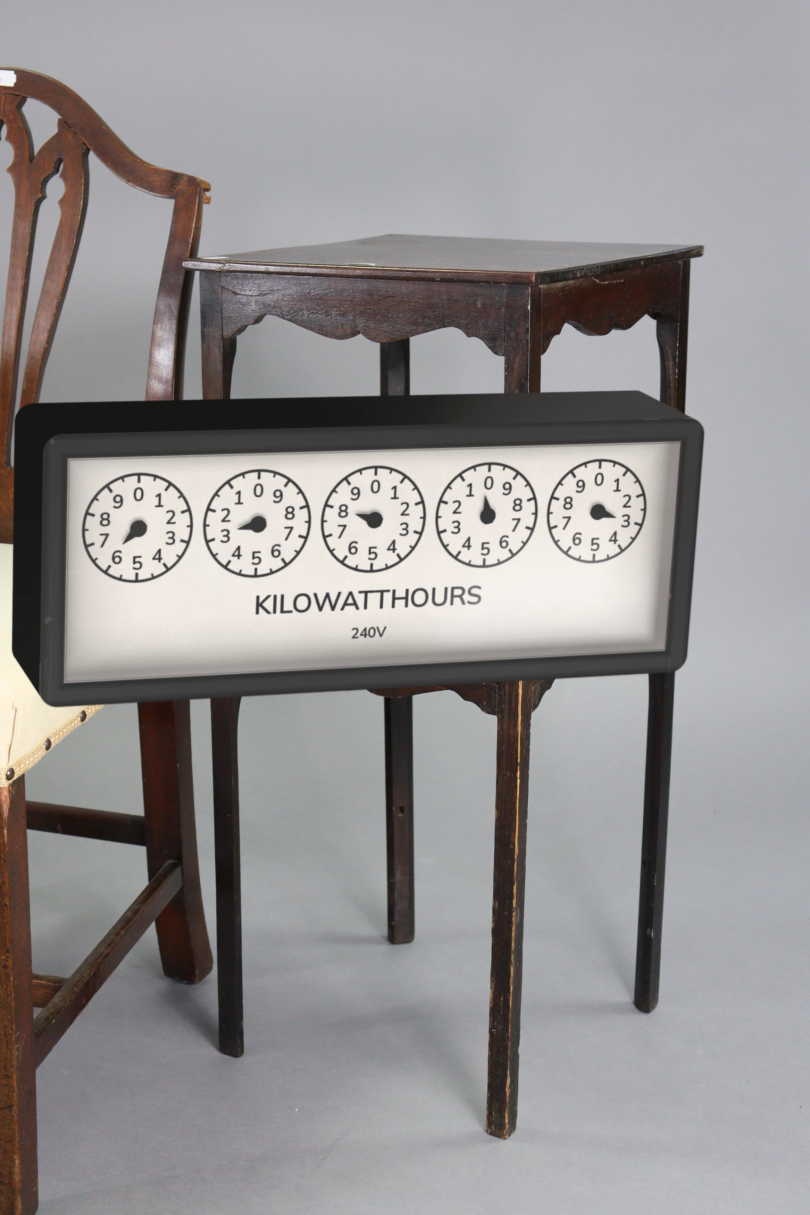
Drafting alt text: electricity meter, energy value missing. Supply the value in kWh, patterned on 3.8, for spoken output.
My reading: 62803
